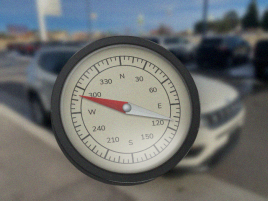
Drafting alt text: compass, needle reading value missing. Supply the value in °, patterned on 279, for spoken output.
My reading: 290
